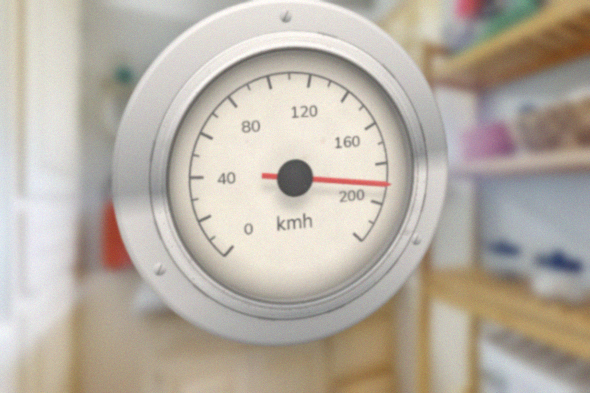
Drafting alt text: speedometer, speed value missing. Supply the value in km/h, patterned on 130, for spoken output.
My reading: 190
